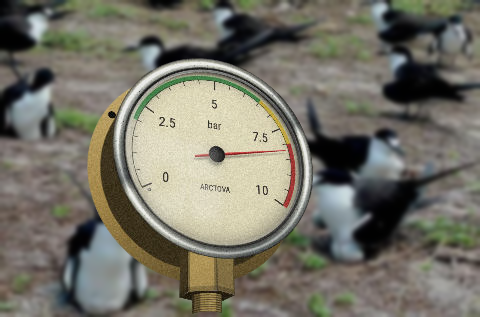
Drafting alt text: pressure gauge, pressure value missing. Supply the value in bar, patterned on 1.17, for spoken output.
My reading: 8.25
